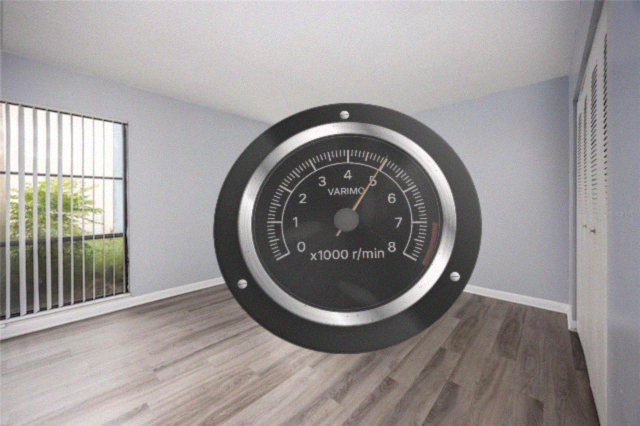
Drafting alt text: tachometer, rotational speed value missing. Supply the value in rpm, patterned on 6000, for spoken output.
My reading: 5000
